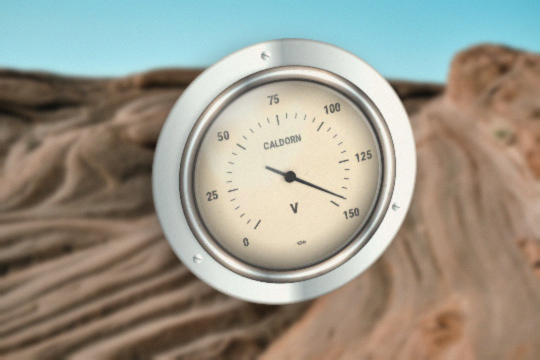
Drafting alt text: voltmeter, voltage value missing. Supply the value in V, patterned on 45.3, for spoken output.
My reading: 145
